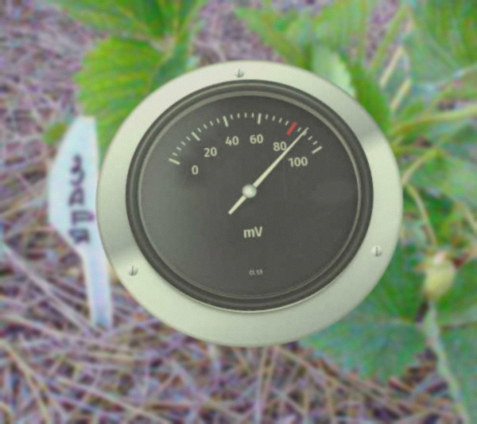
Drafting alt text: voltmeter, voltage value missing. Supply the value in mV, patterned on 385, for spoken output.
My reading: 88
